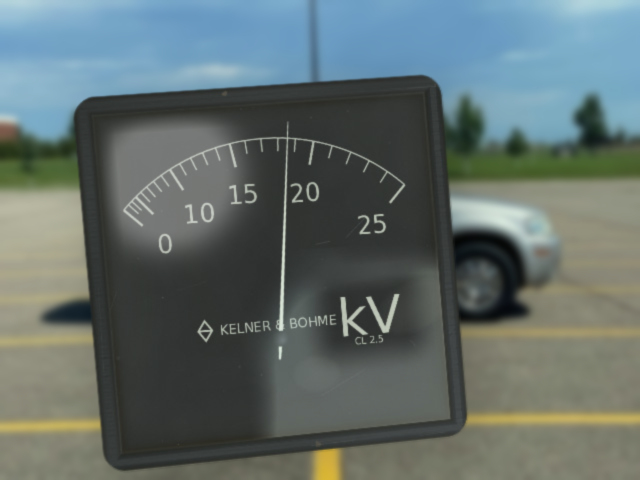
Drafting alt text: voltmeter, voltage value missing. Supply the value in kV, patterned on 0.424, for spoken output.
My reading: 18.5
